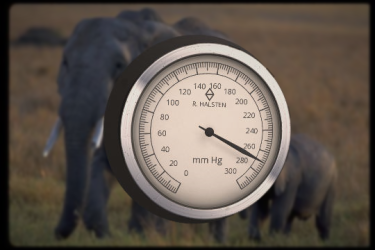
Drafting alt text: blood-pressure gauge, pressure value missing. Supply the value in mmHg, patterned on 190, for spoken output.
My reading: 270
